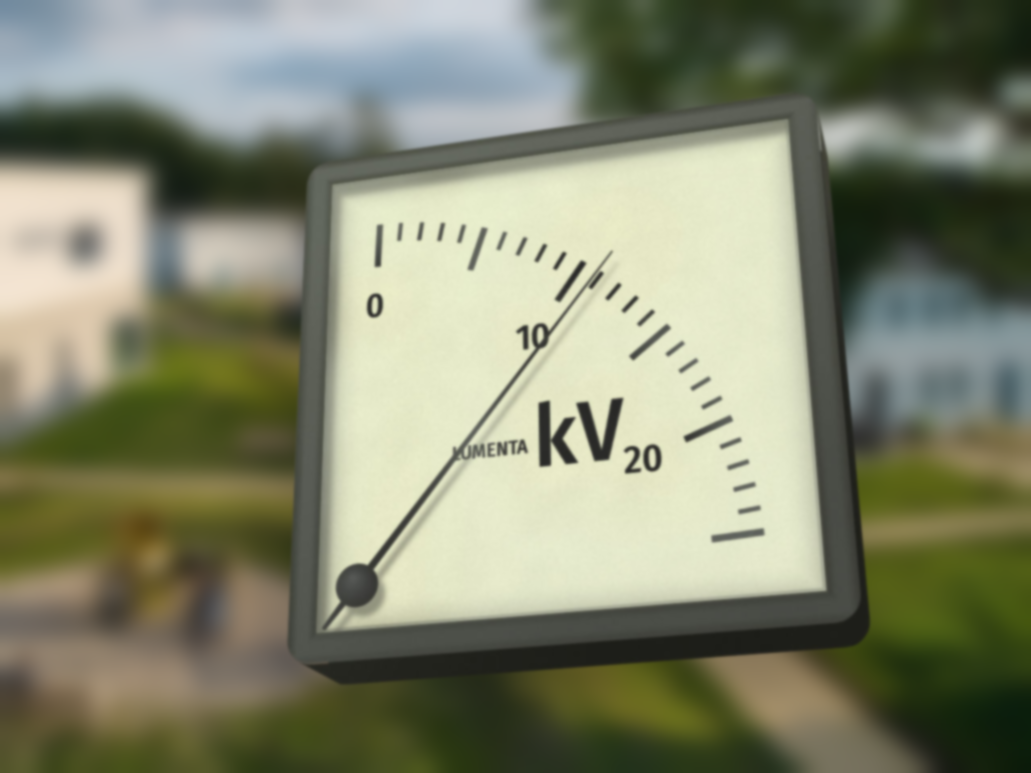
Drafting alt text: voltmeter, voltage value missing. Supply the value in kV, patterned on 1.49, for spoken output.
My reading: 11
